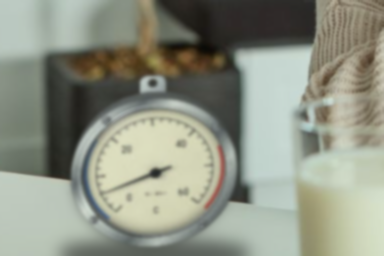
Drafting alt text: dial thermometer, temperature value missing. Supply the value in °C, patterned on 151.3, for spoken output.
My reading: 6
